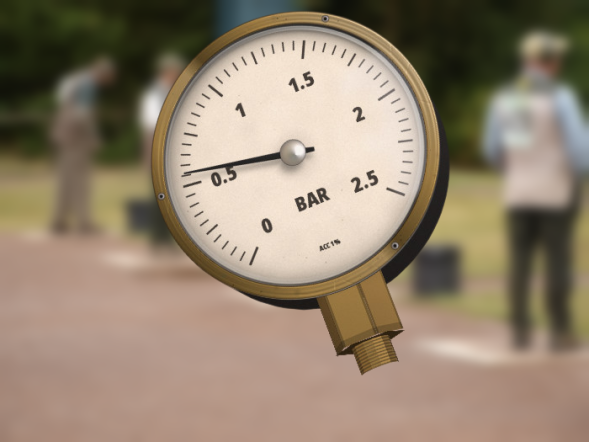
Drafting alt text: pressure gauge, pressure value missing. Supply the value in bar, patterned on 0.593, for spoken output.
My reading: 0.55
